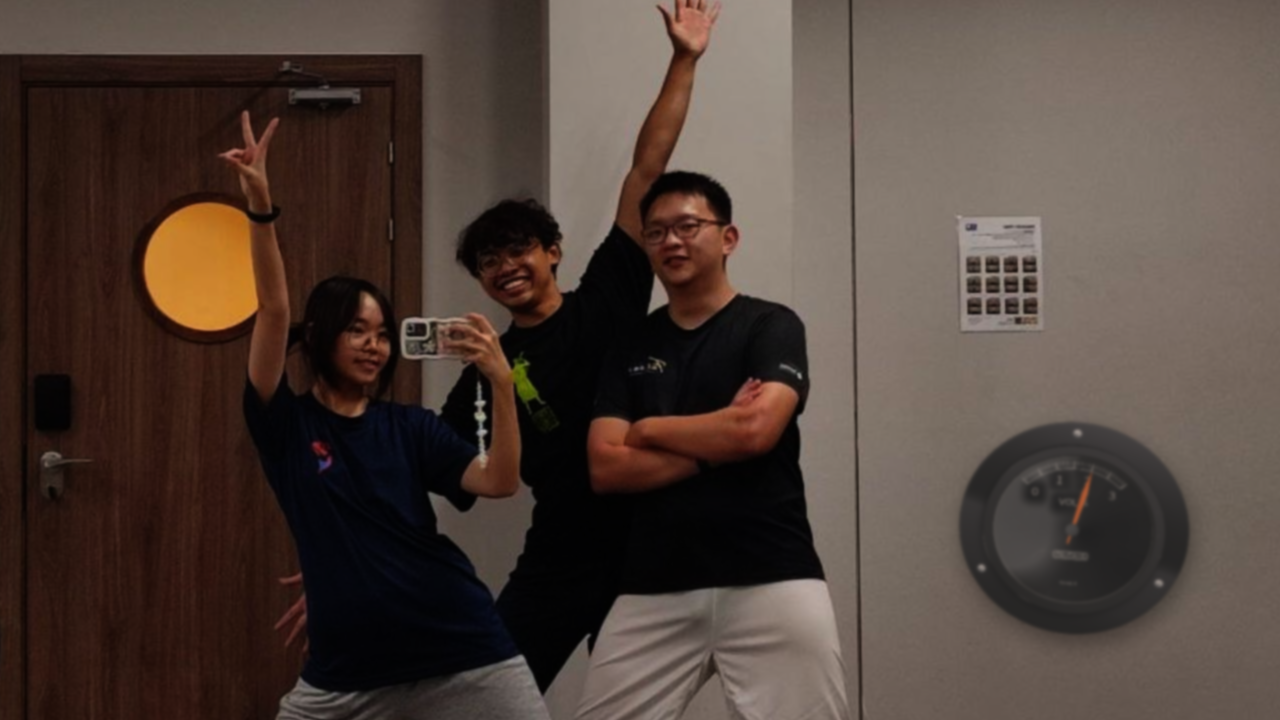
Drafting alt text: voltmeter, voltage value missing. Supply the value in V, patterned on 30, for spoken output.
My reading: 2
